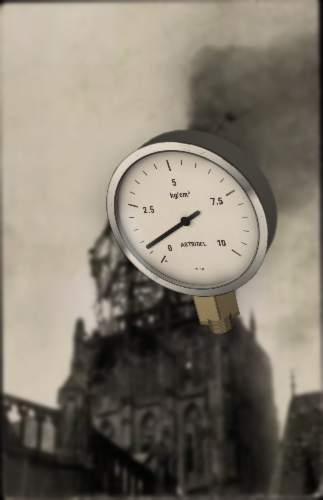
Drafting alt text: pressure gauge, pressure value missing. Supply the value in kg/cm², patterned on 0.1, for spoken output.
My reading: 0.75
